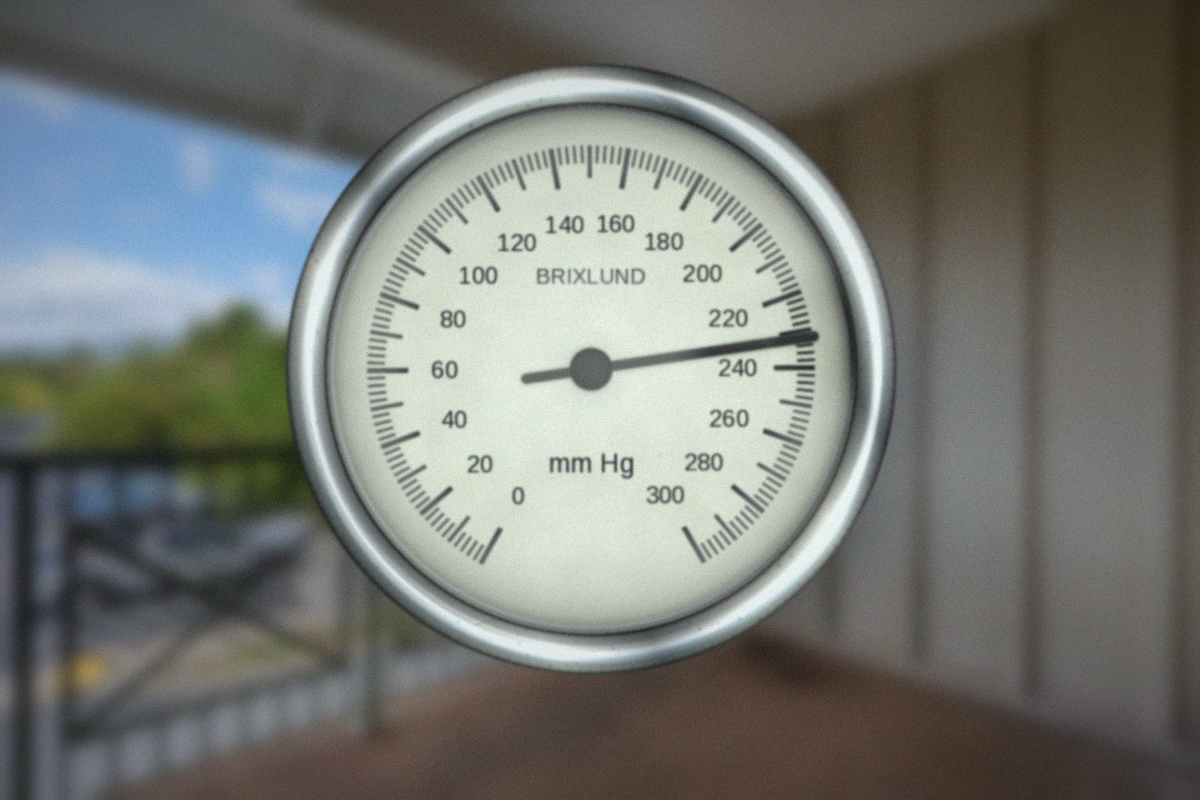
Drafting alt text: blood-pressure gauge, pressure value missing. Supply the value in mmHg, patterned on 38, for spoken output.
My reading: 232
